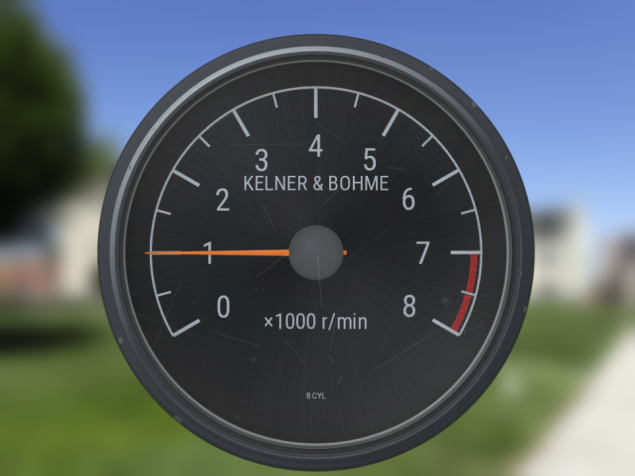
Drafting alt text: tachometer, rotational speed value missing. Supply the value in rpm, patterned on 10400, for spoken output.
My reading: 1000
